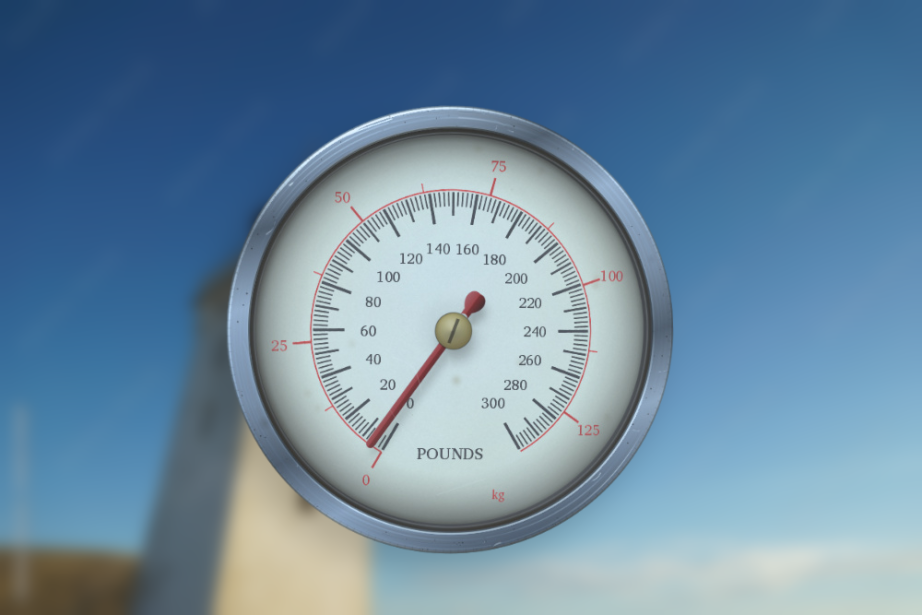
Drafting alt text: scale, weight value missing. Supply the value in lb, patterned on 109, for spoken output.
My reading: 6
